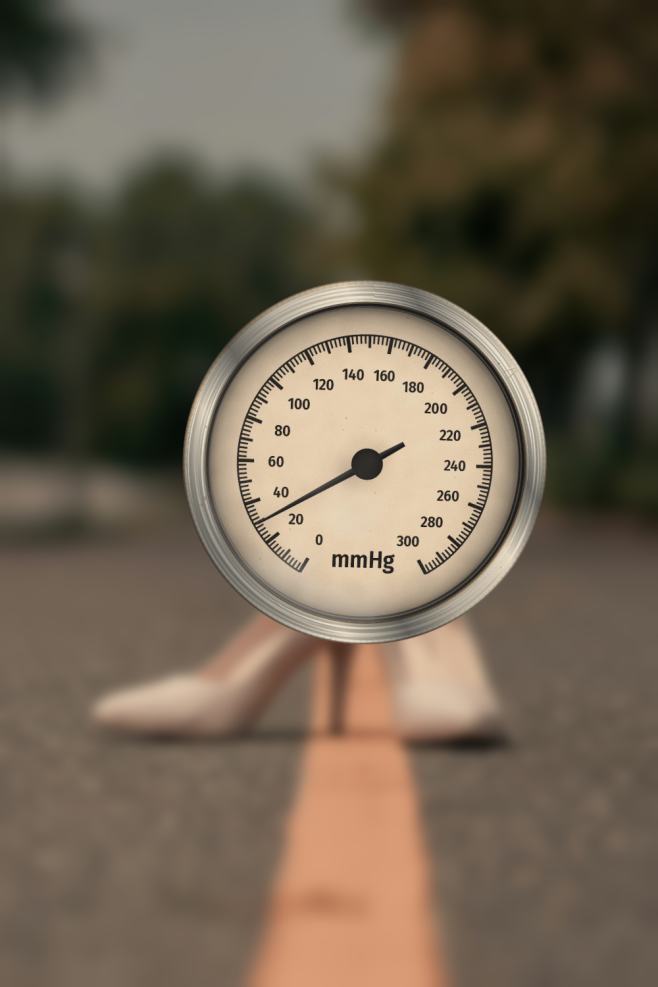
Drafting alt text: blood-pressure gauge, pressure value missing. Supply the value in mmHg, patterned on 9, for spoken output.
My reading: 30
